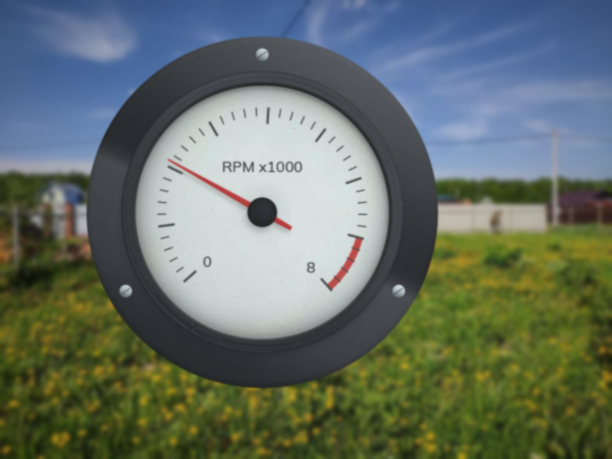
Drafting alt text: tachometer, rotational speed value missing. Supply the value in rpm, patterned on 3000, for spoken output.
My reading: 2100
